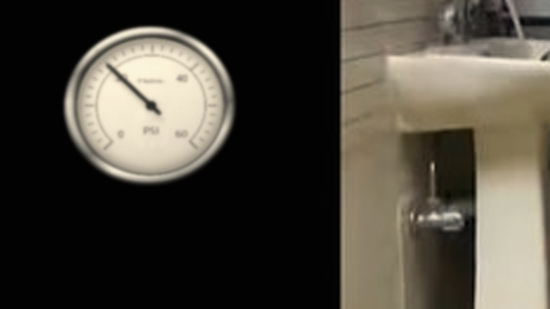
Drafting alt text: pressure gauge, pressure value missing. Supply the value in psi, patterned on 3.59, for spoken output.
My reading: 20
